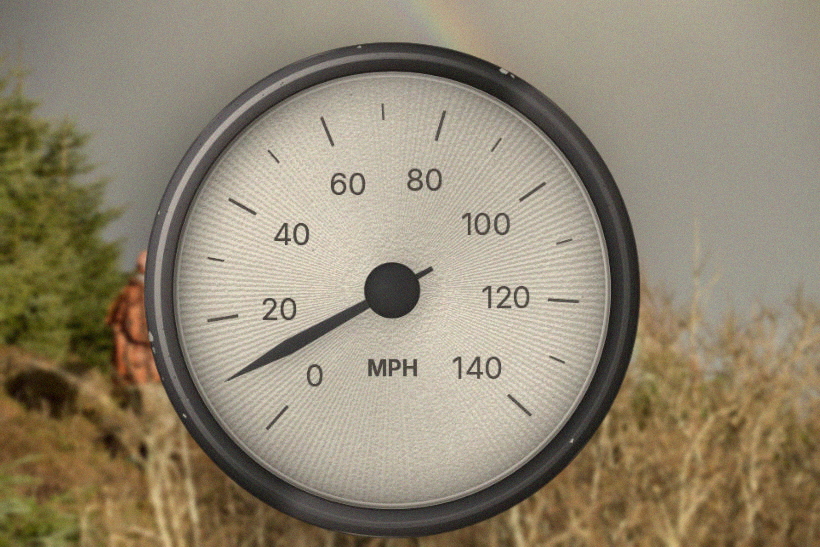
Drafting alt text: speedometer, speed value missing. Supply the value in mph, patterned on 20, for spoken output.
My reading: 10
